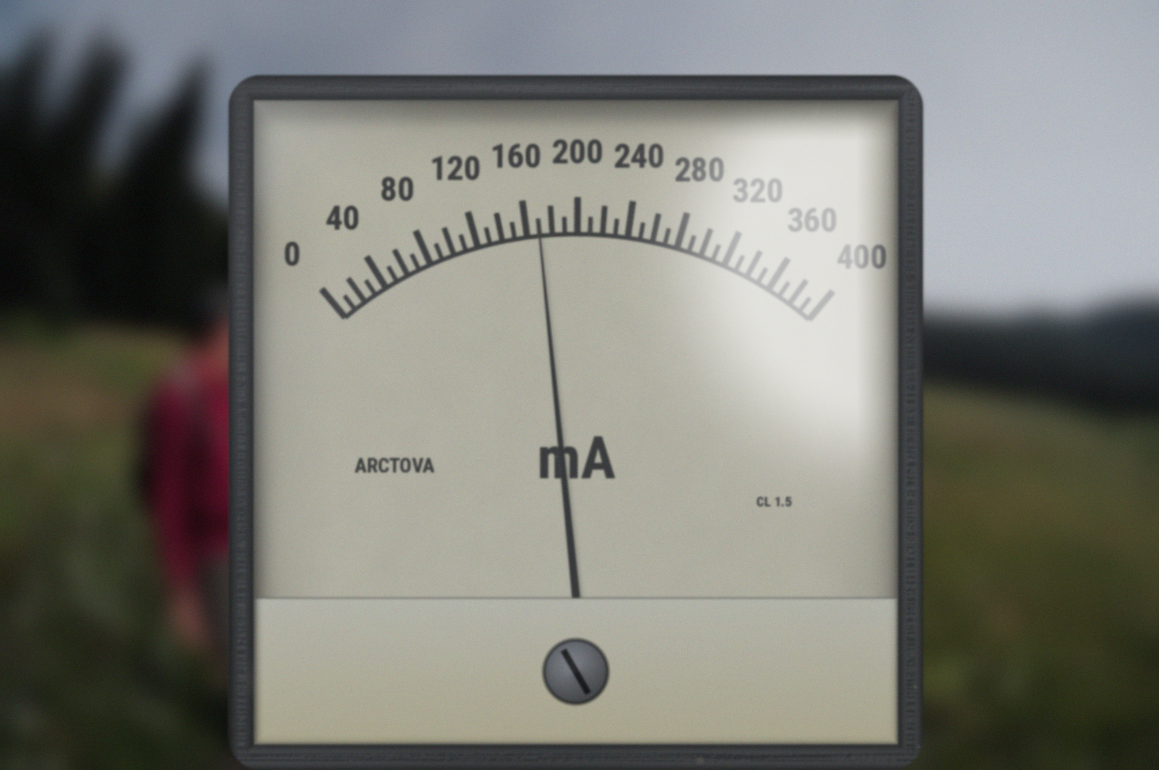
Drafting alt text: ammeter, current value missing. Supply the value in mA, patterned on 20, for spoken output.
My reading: 170
